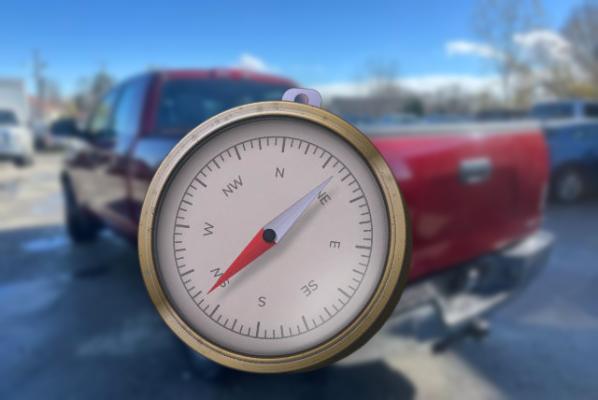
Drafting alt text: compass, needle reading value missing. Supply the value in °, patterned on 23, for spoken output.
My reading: 220
